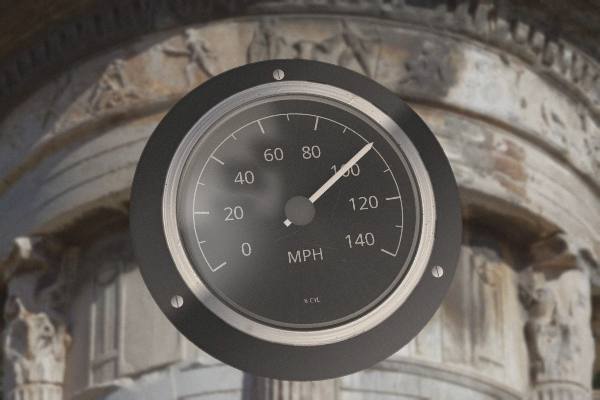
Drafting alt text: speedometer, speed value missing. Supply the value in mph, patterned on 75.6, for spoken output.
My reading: 100
